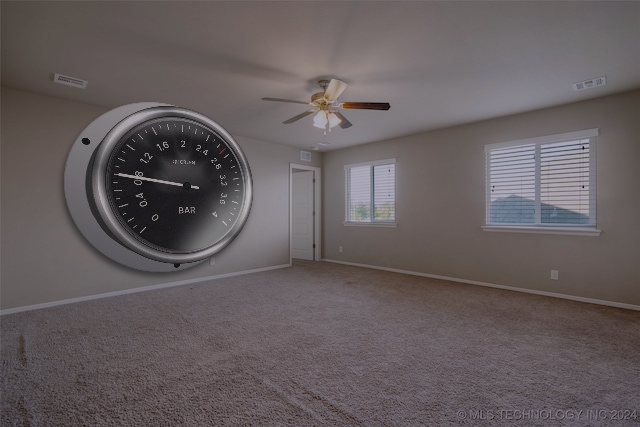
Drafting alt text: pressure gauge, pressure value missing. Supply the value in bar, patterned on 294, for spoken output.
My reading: 0.8
